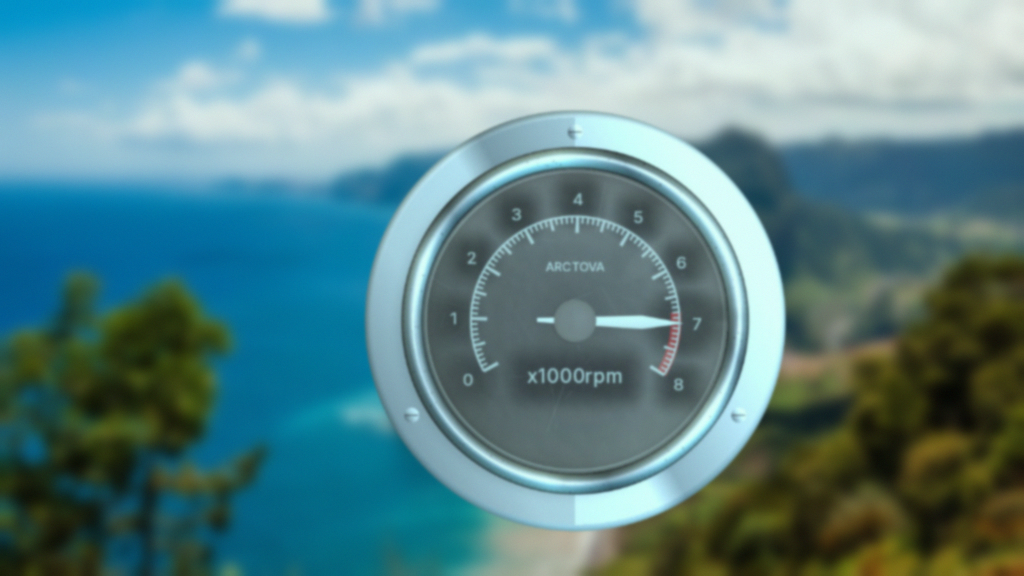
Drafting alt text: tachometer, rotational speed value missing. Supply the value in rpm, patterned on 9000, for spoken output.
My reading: 7000
